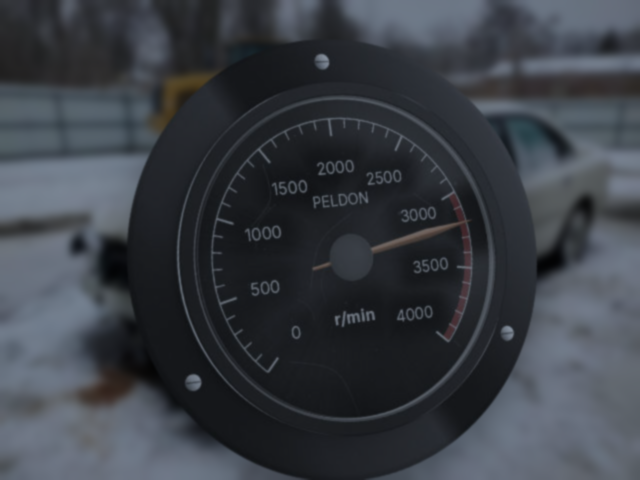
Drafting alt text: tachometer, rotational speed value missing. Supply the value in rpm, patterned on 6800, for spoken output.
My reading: 3200
